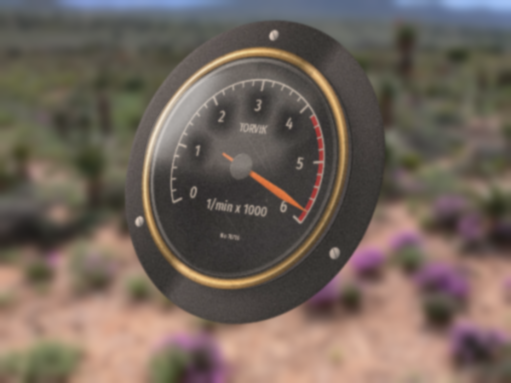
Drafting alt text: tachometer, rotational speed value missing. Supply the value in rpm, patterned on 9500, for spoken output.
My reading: 5800
